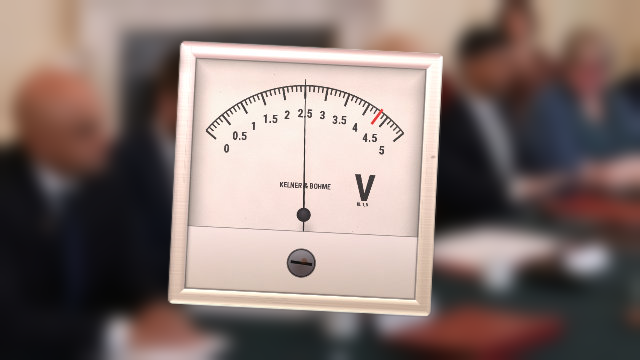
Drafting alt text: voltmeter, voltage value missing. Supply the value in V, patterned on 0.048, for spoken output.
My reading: 2.5
